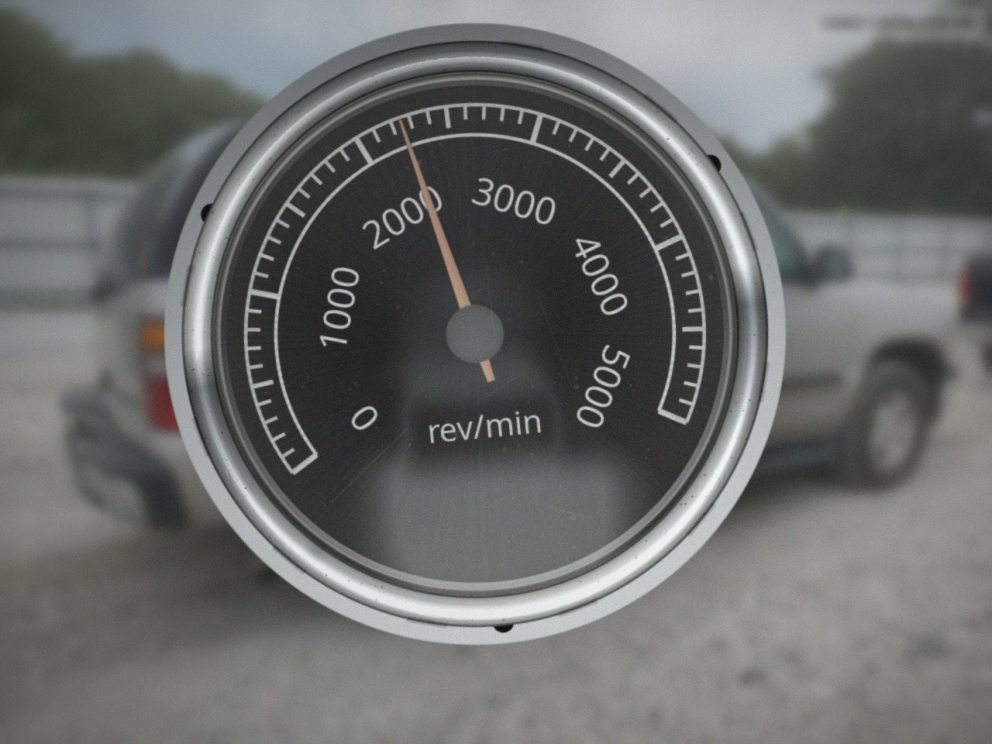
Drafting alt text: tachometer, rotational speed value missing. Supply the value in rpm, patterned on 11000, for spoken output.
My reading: 2250
